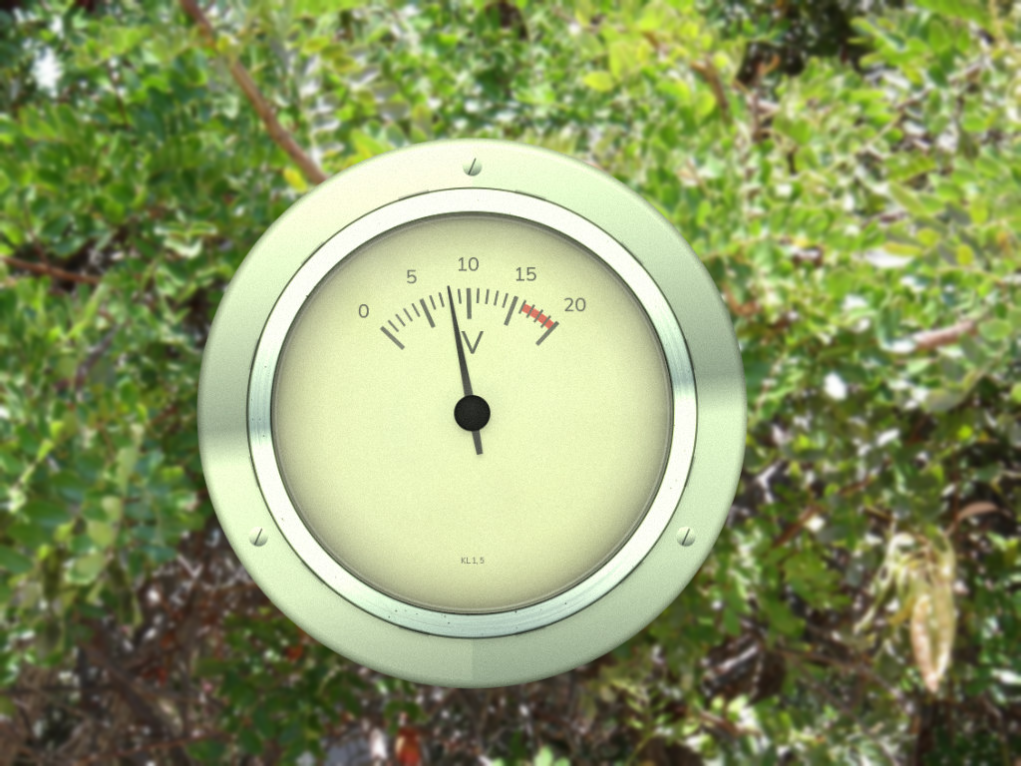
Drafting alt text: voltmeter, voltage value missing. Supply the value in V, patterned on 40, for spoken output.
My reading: 8
